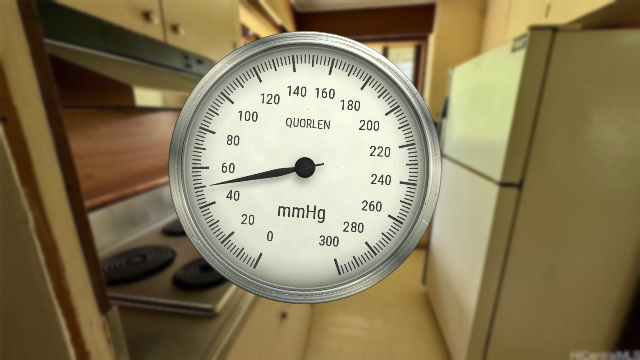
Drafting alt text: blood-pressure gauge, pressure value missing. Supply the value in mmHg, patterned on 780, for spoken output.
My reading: 50
